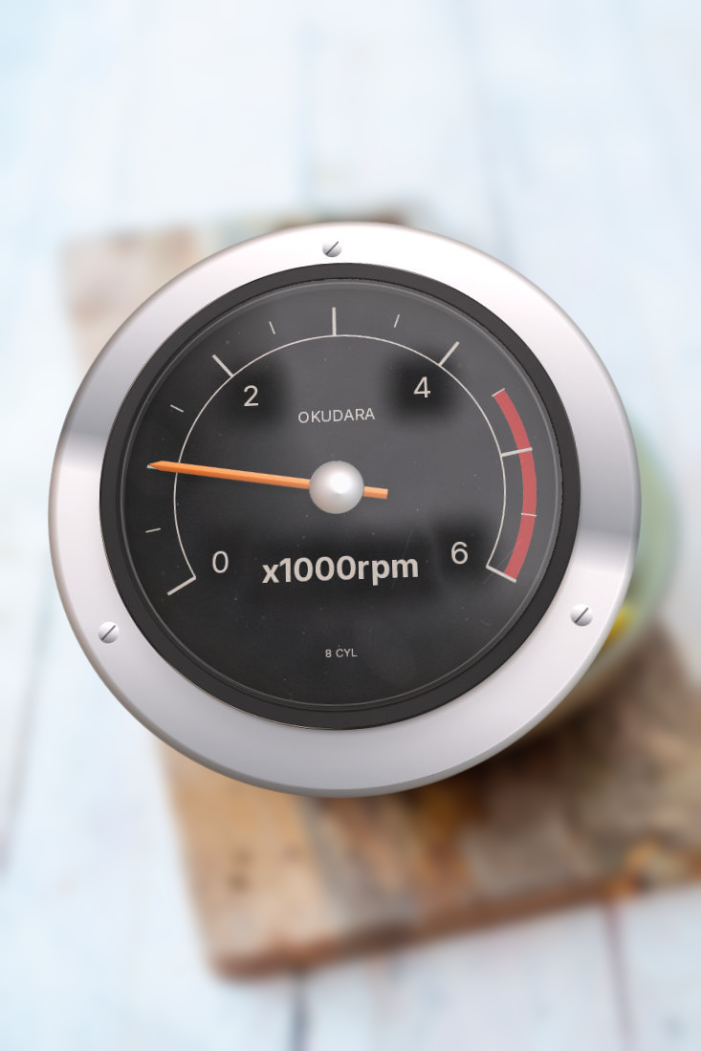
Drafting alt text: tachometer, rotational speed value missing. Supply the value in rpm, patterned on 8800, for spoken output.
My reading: 1000
